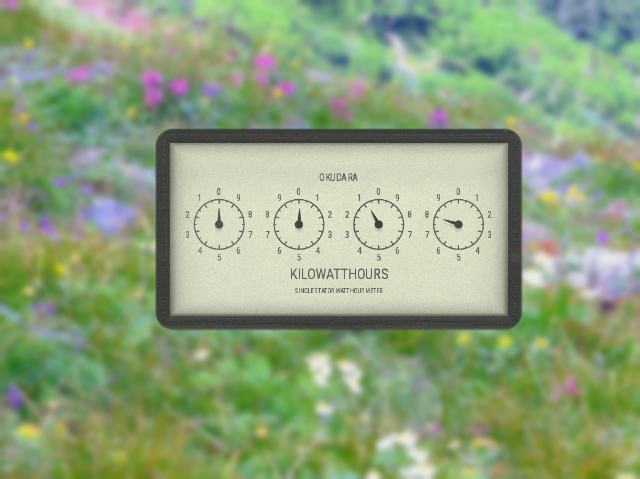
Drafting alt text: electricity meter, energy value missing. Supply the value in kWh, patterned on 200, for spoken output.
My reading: 8
